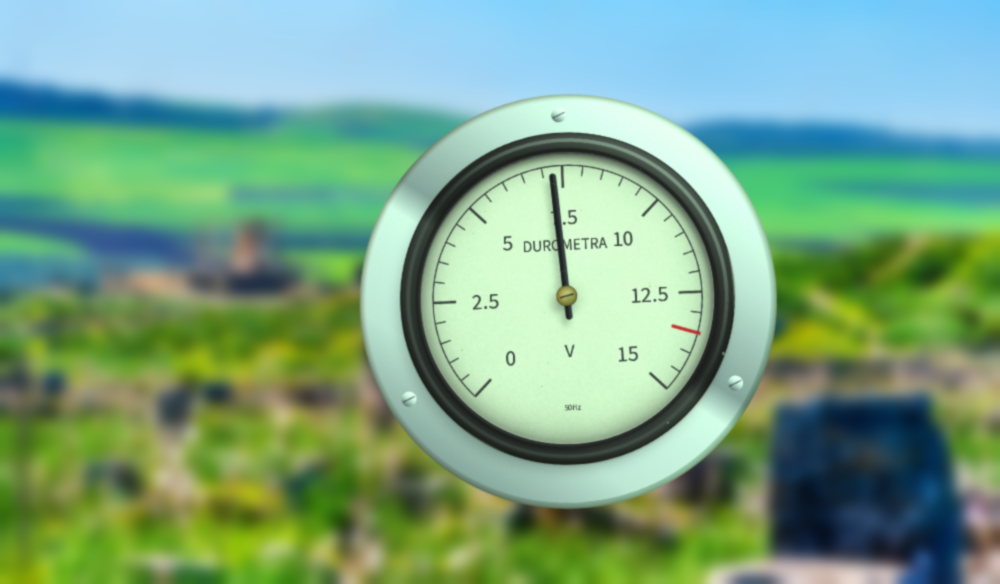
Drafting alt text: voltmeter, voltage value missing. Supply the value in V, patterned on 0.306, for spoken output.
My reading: 7.25
